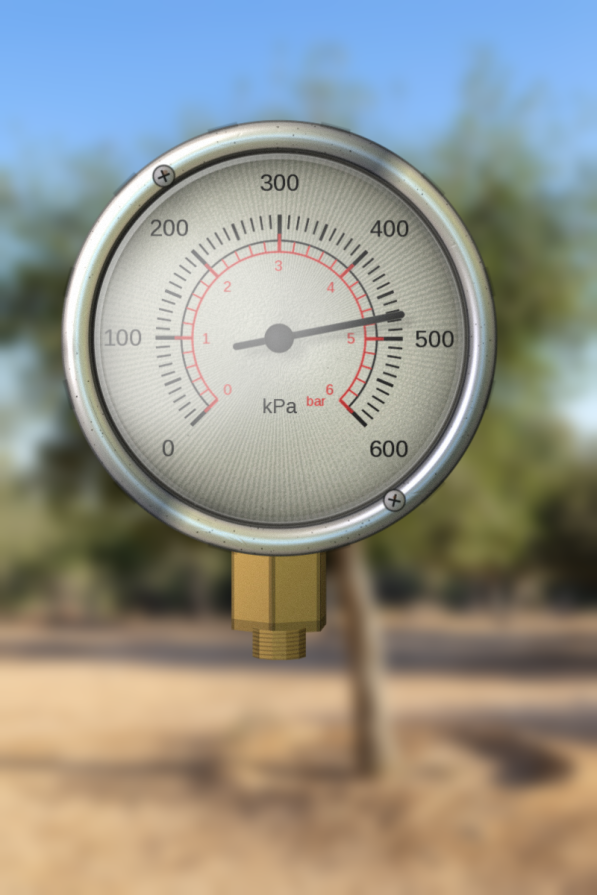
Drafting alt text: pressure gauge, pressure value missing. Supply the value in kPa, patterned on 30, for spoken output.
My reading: 475
